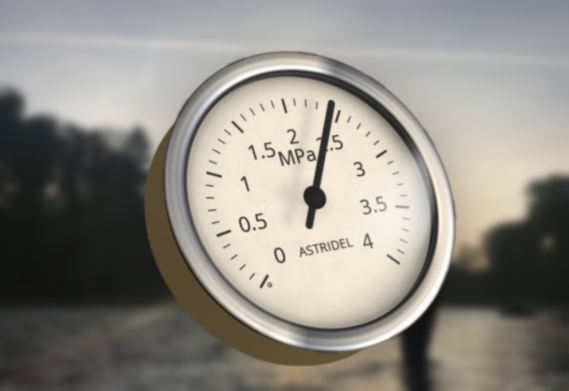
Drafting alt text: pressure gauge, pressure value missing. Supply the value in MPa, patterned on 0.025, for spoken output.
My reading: 2.4
